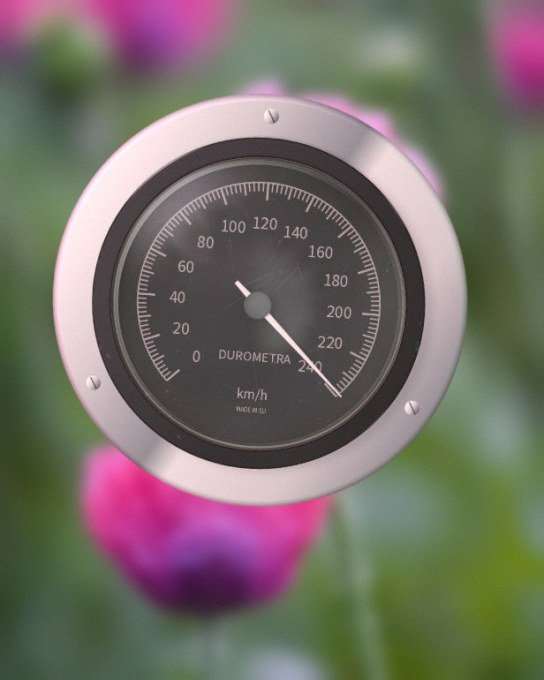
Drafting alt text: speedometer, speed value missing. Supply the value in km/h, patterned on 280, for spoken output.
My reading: 238
